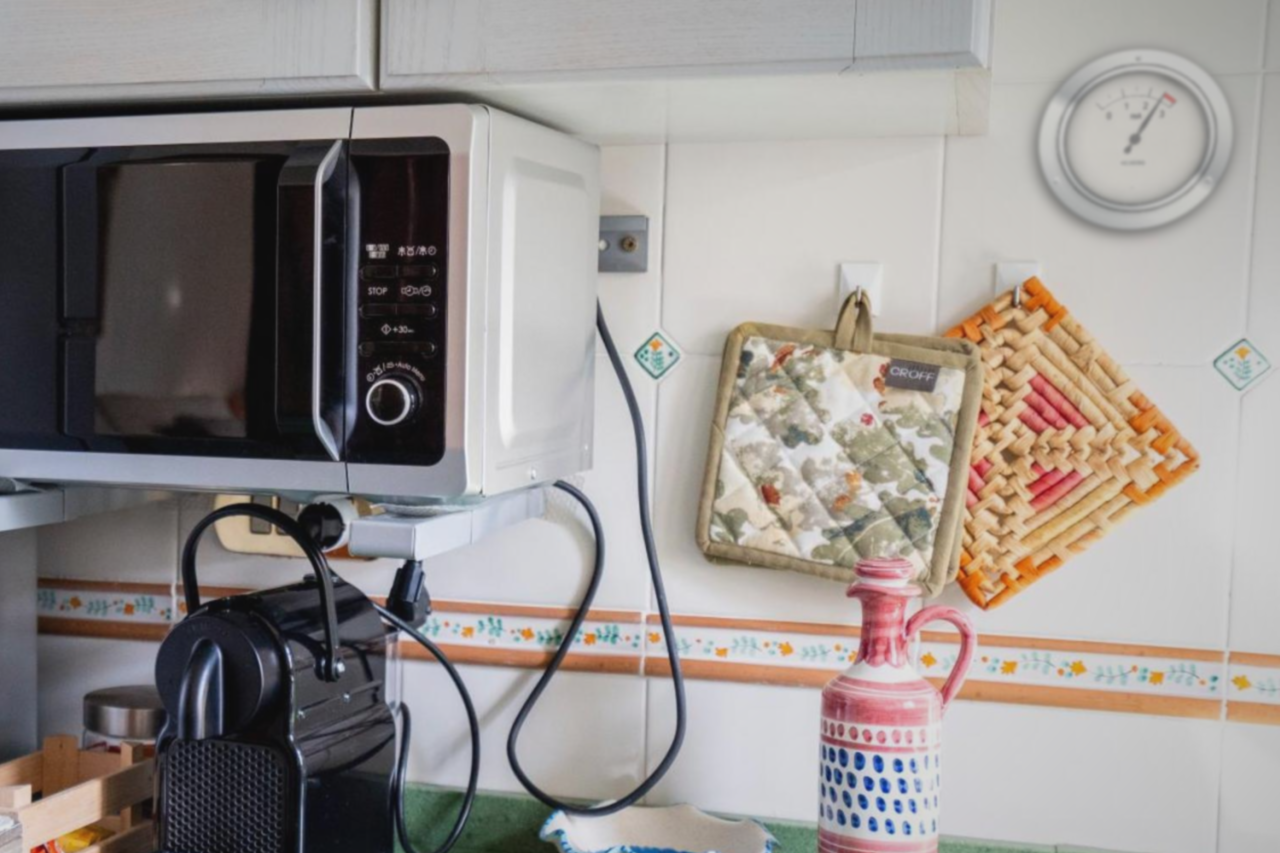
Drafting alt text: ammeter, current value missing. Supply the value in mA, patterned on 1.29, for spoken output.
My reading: 2.5
